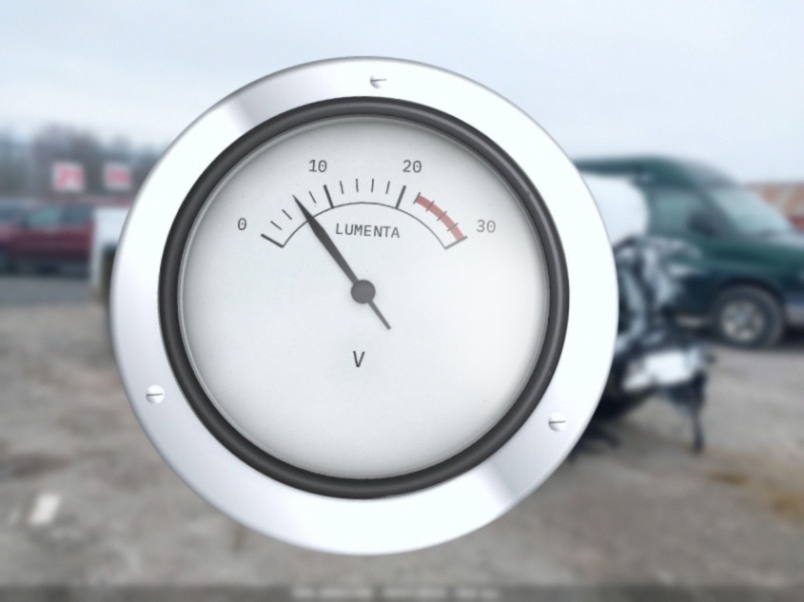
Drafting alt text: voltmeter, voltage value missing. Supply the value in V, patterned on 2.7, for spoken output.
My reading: 6
